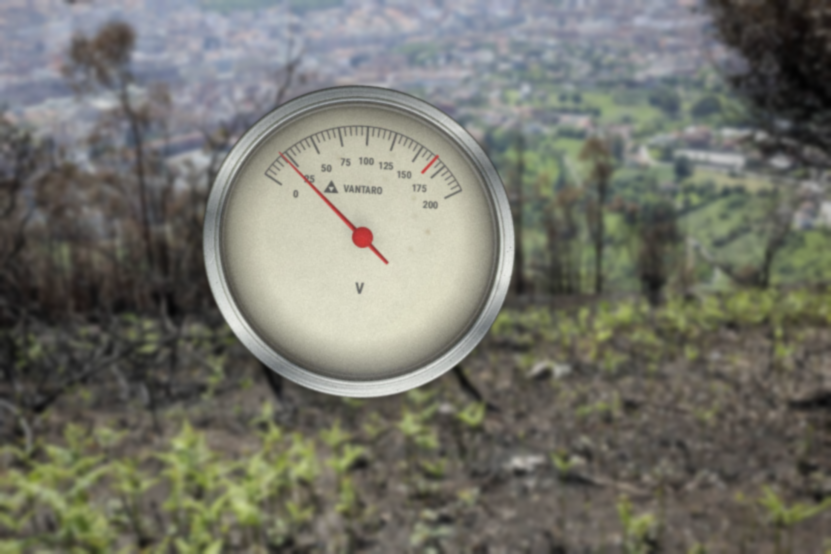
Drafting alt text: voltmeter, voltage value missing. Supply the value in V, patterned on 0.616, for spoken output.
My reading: 20
